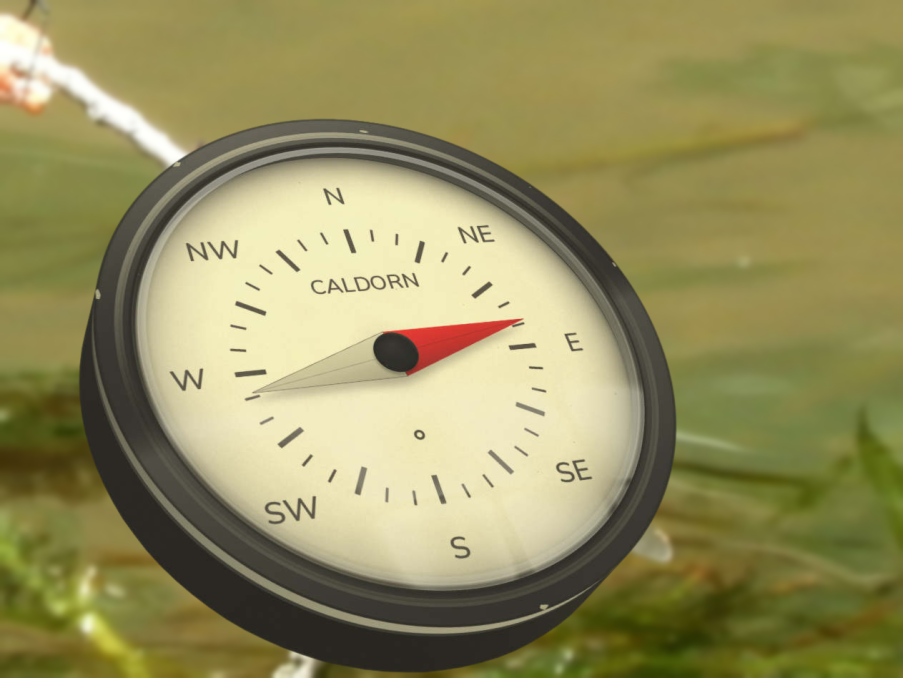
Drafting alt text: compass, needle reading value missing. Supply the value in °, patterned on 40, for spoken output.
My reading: 80
